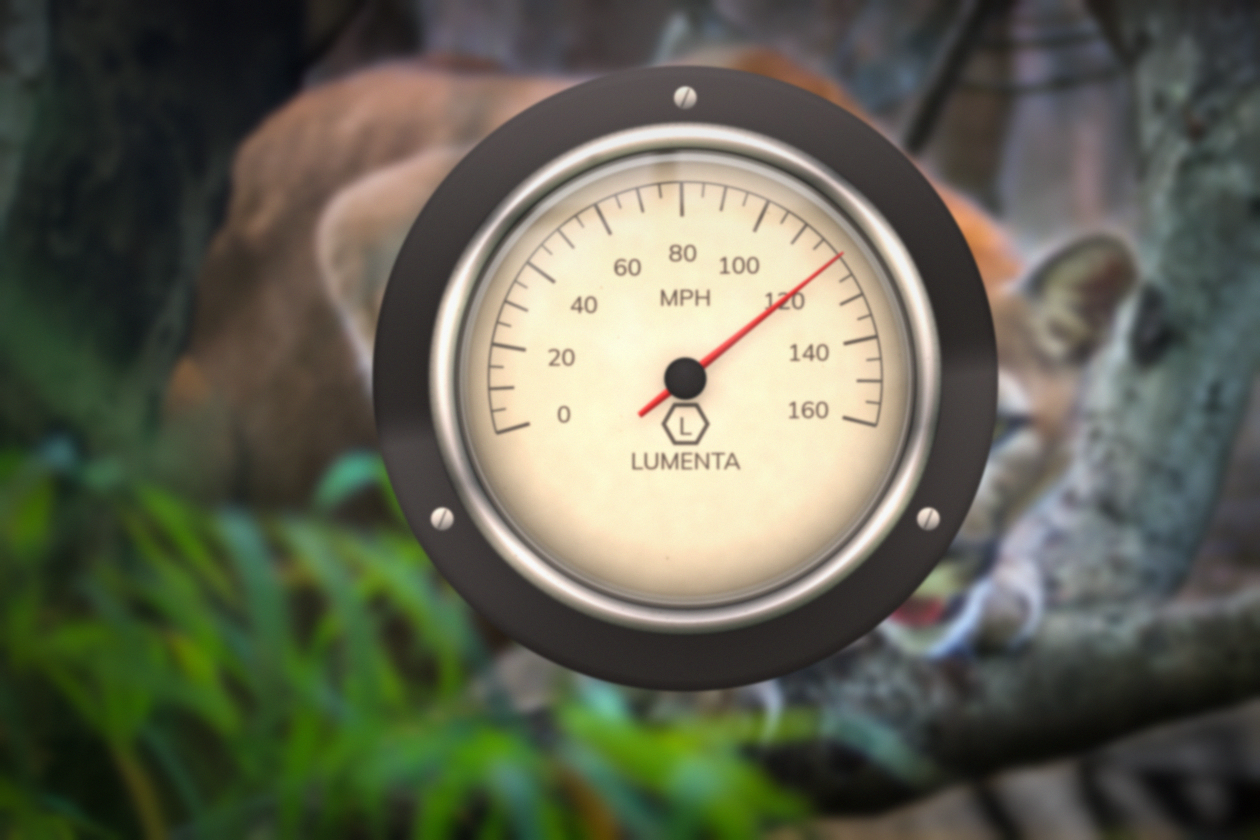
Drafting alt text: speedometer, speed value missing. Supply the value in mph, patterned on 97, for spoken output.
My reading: 120
